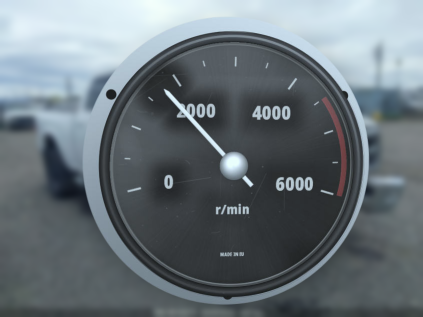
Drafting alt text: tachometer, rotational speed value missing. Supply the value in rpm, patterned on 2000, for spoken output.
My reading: 1750
